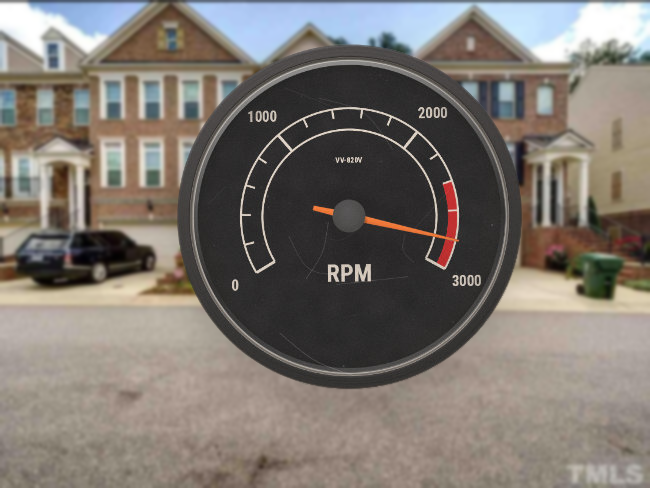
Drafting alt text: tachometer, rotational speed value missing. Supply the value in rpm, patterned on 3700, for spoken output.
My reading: 2800
